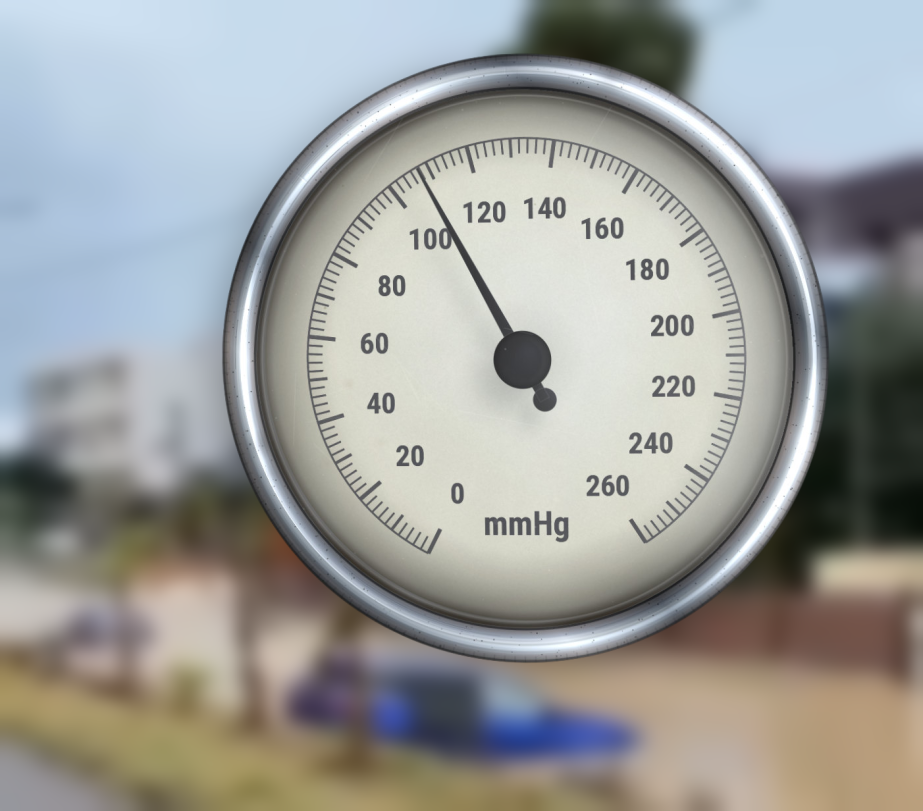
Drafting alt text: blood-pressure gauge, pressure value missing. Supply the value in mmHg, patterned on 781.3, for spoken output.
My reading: 108
